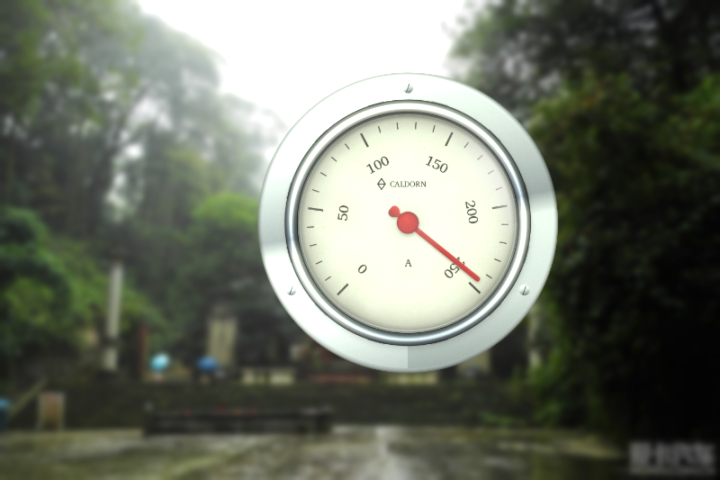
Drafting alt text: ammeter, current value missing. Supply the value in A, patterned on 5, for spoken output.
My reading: 245
